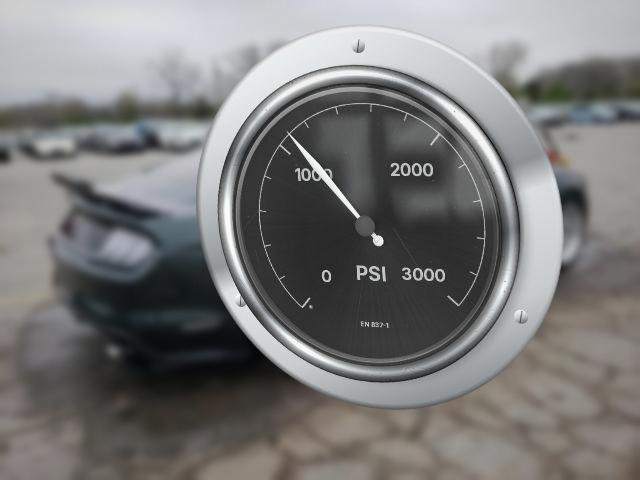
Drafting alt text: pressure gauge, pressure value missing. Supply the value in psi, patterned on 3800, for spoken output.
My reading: 1100
